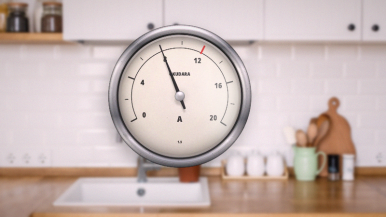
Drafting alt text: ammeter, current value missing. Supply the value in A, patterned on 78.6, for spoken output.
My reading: 8
